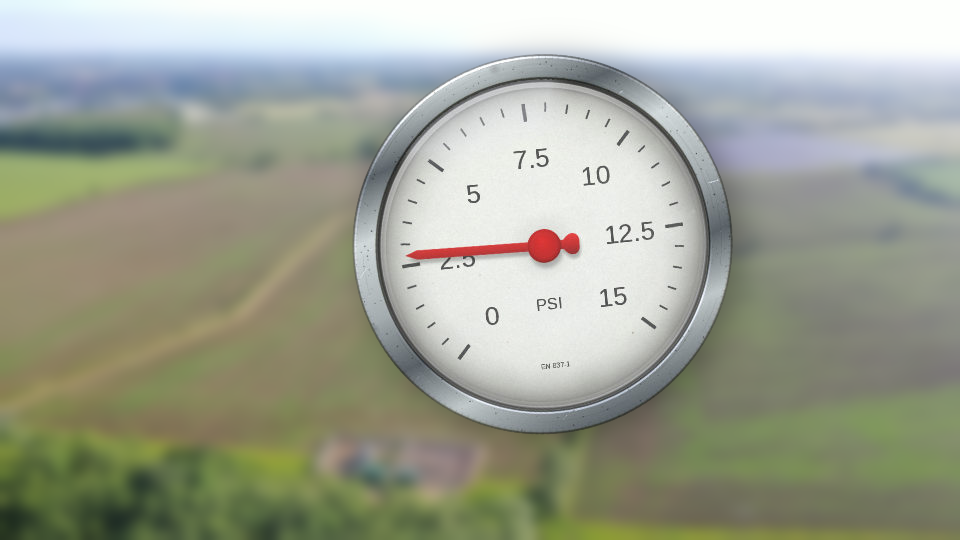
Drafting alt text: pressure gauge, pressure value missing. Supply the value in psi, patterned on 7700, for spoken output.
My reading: 2.75
